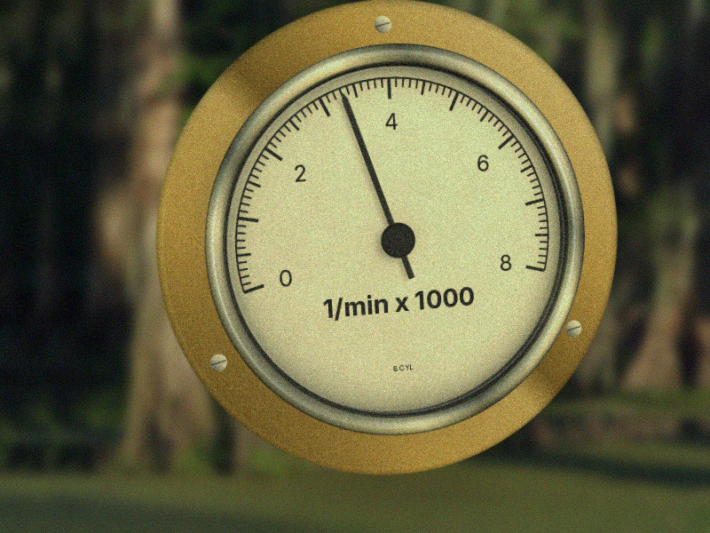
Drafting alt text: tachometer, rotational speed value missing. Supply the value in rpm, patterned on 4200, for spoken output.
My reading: 3300
